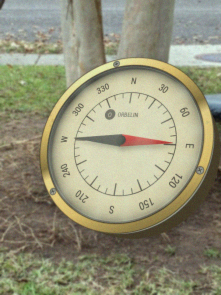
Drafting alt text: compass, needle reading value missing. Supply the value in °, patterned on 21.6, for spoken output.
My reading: 90
